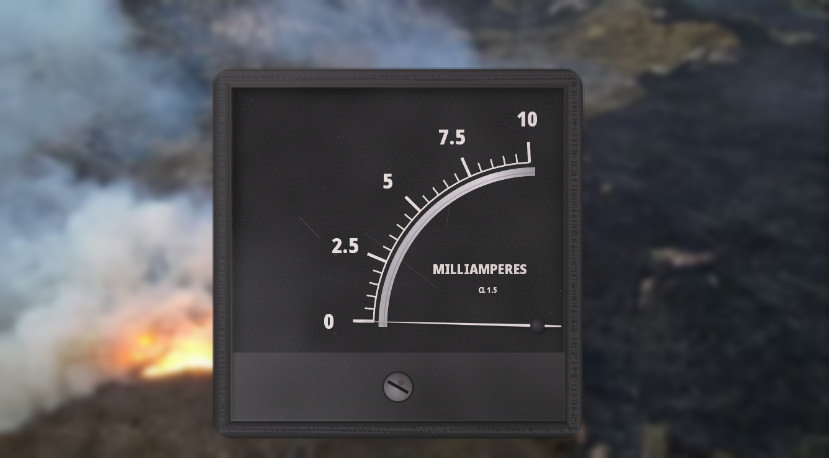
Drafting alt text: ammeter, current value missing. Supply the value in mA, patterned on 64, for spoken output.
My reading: 0
